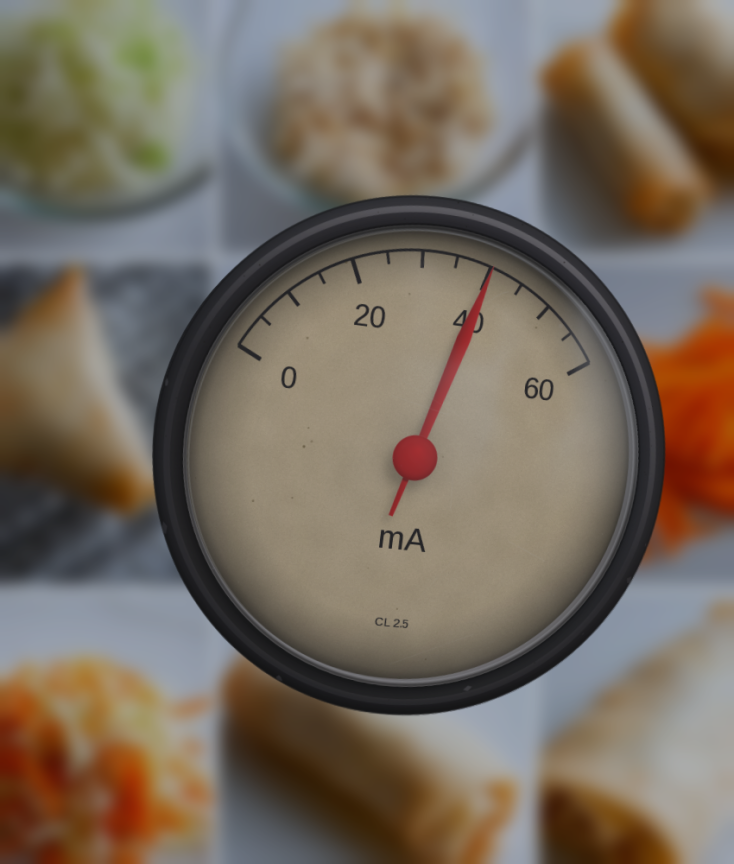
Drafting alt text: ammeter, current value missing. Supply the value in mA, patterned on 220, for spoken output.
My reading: 40
